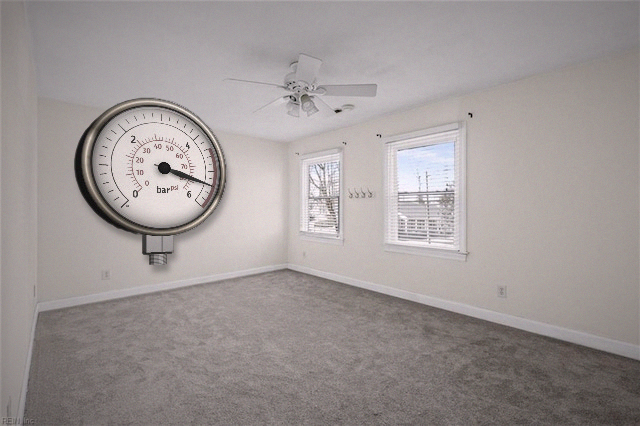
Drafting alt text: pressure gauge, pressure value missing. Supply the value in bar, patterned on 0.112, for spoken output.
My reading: 5.4
